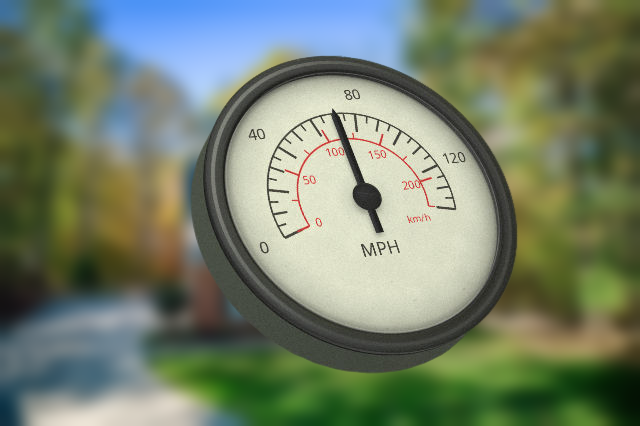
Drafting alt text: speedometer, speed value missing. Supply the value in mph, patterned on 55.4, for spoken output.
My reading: 70
